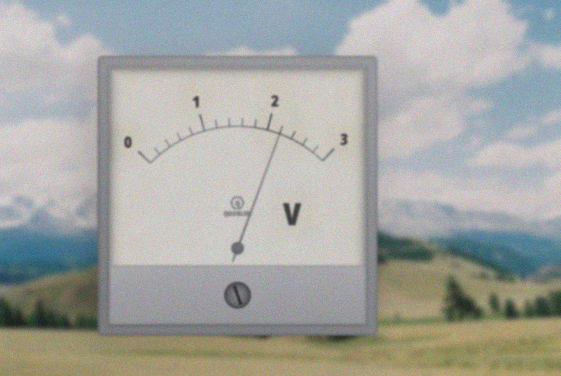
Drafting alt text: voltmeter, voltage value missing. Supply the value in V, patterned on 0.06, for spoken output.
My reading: 2.2
